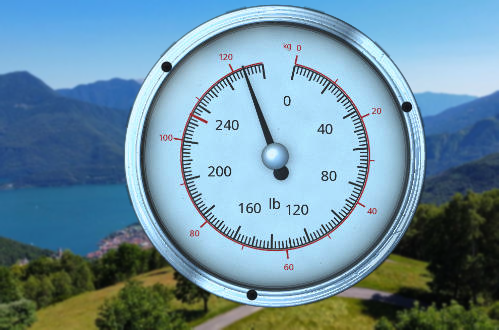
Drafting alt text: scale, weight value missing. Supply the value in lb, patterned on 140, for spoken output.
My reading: 270
